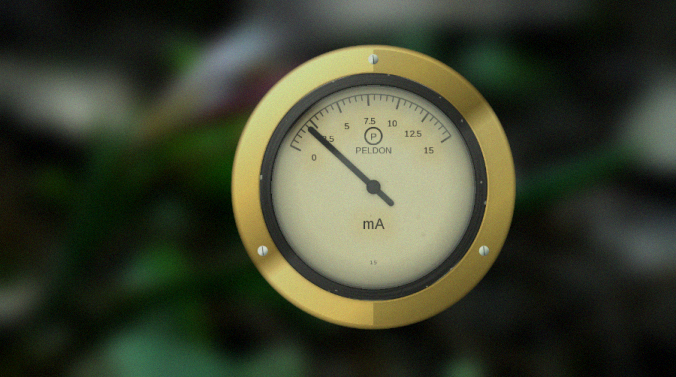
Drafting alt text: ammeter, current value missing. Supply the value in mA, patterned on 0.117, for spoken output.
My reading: 2
